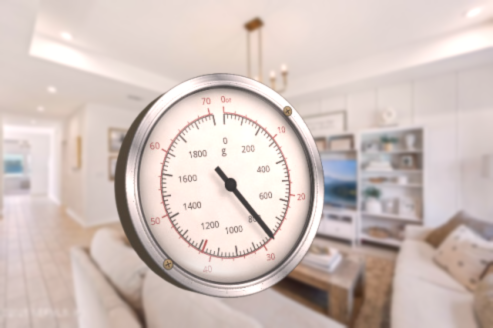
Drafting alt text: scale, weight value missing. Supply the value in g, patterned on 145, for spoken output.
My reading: 800
